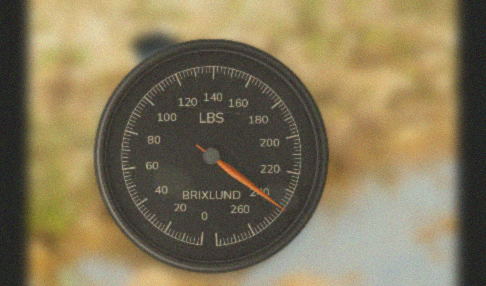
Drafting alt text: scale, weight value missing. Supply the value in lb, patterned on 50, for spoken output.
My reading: 240
